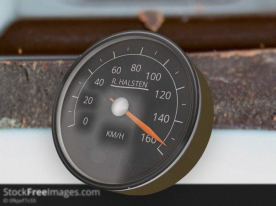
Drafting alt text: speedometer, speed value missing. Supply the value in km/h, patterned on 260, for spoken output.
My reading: 155
